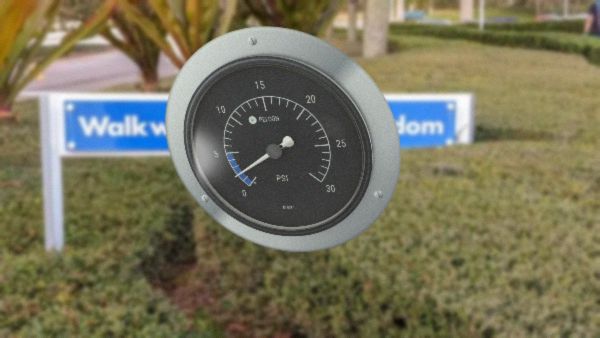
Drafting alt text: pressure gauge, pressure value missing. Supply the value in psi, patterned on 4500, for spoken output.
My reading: 2
